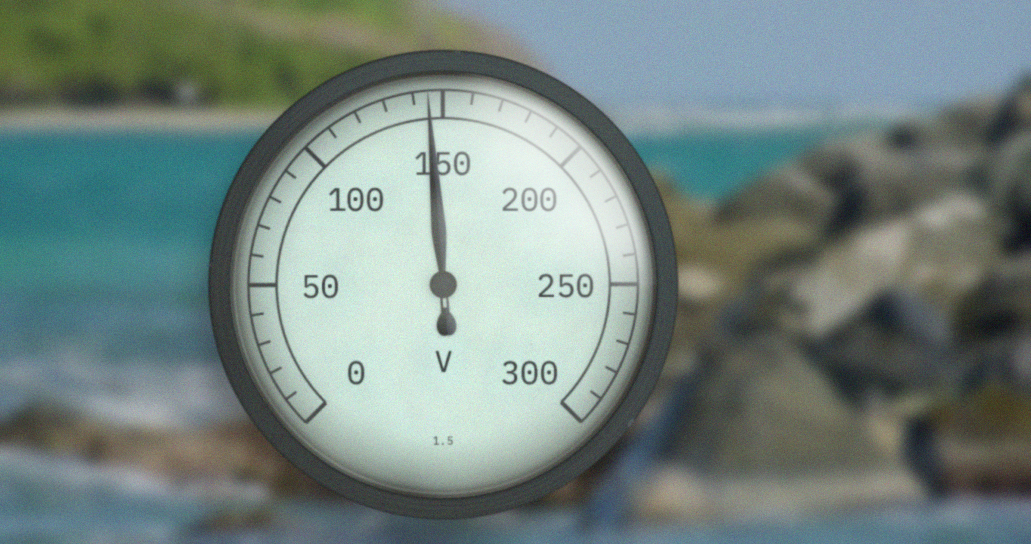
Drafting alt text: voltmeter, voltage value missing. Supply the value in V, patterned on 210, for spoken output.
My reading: 145
